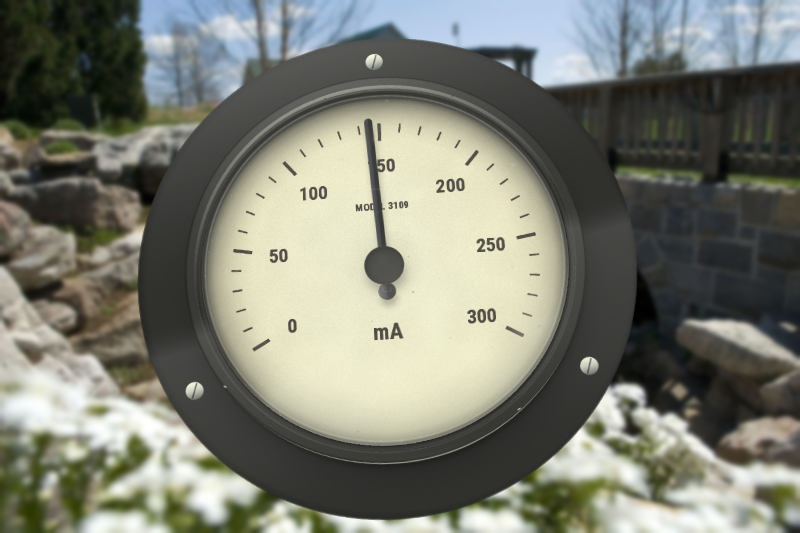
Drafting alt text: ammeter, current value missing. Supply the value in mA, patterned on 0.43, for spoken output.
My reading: 145
